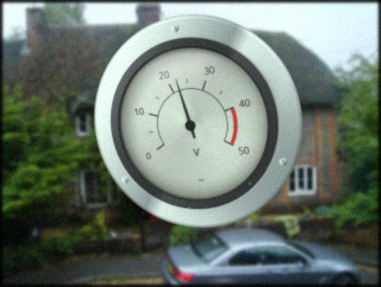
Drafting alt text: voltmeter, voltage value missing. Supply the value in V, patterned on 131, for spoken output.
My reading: 22.5
